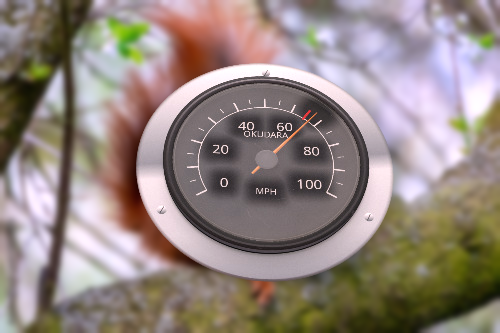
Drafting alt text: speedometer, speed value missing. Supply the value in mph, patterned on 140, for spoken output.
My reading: 67.5
